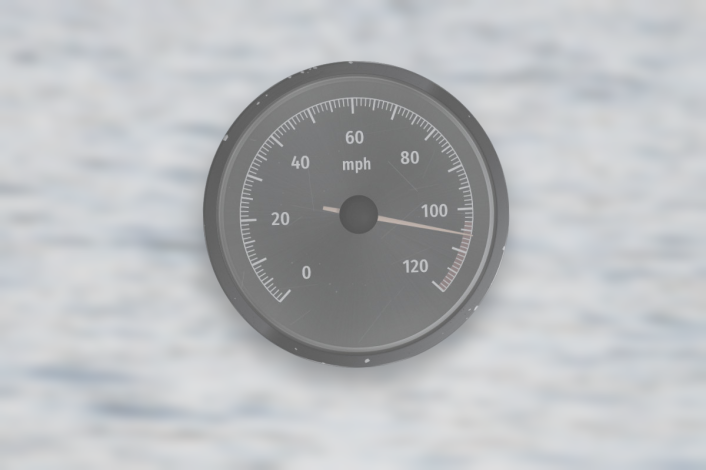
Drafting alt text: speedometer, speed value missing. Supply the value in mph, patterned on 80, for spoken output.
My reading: 106
